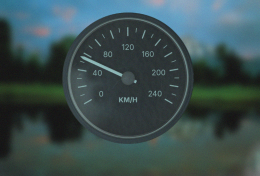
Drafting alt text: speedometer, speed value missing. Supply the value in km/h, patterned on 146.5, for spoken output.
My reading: 55
